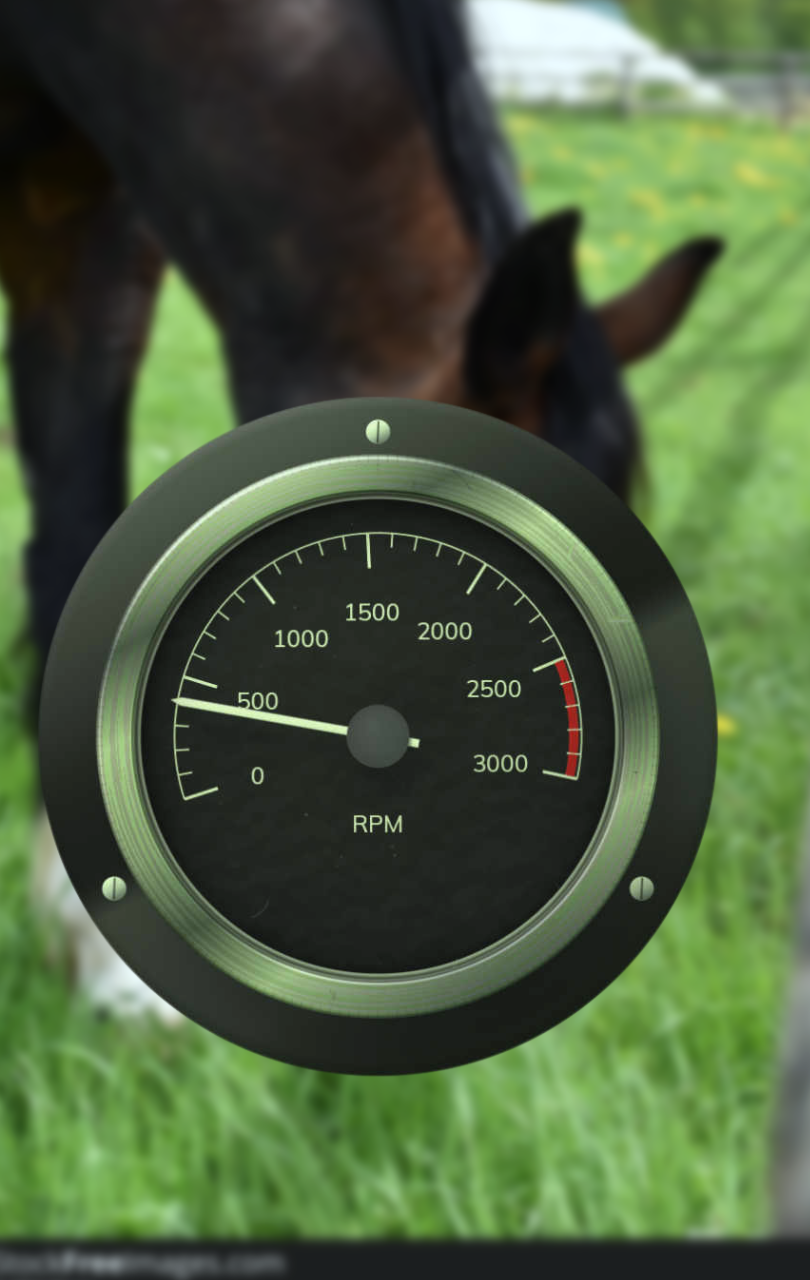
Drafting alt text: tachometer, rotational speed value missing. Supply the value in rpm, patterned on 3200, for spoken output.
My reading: 400
